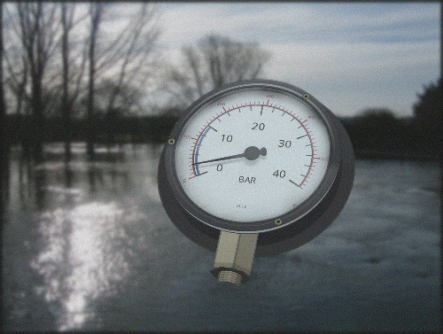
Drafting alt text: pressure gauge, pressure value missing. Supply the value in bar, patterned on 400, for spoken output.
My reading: 2
